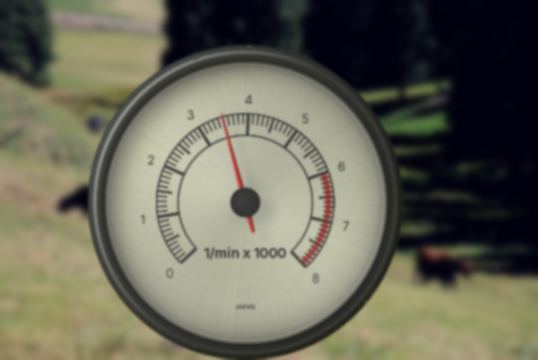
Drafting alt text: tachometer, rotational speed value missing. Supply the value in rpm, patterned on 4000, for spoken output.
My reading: 3500
